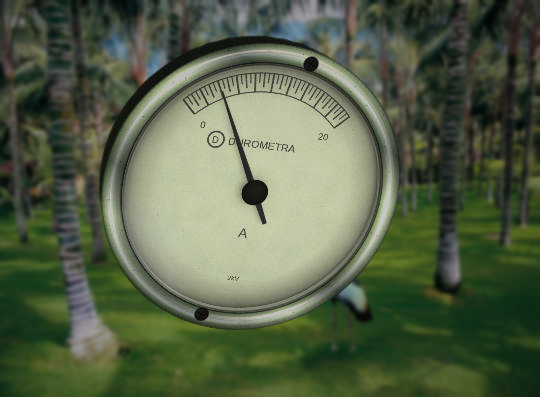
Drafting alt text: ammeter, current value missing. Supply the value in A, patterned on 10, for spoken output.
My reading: 4
